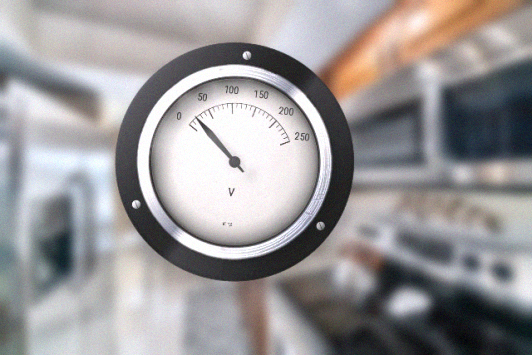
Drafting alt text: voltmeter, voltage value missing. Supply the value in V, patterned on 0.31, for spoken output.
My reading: 20
